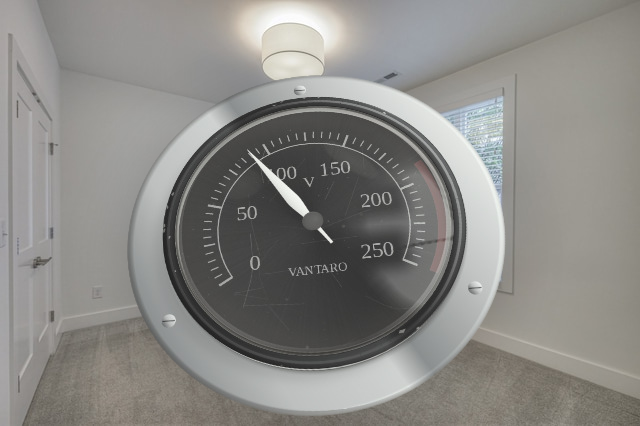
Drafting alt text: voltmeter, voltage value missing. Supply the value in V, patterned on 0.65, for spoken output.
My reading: 90
